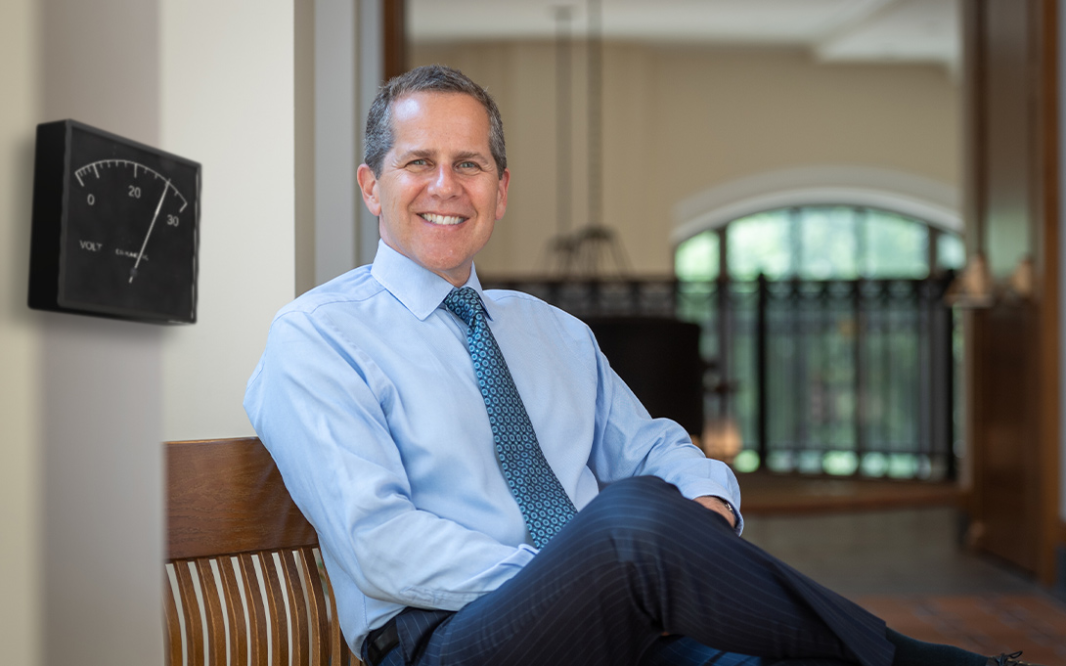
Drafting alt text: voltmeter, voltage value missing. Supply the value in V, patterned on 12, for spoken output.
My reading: 26
